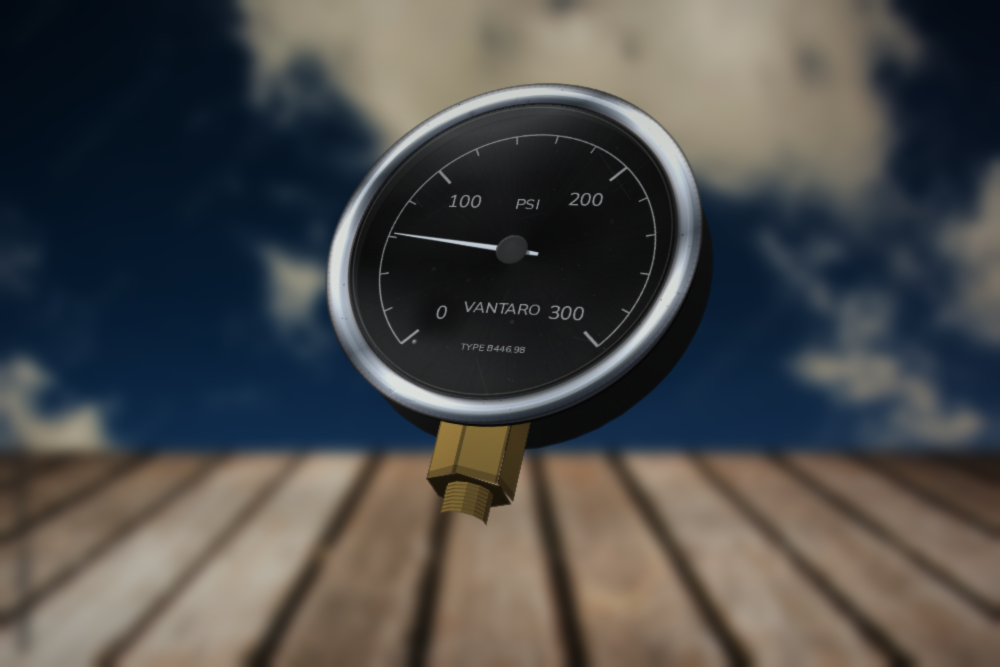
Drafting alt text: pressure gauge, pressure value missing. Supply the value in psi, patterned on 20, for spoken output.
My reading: 60
